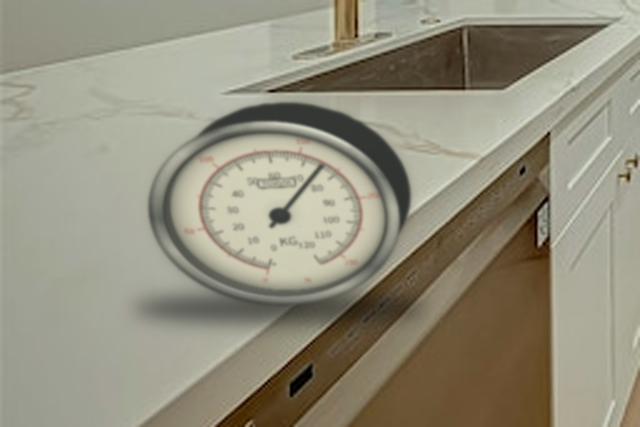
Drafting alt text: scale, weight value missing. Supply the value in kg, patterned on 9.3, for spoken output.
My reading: 75
